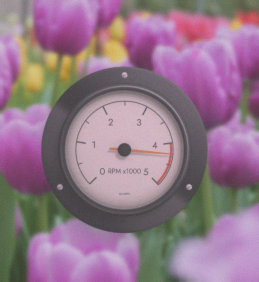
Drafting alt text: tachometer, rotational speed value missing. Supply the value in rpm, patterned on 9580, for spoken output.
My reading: 4250
